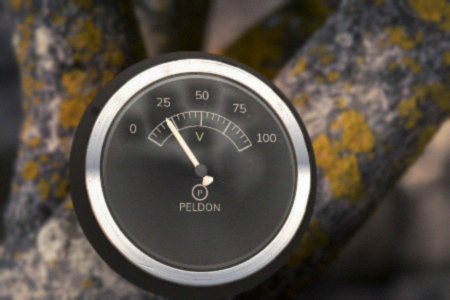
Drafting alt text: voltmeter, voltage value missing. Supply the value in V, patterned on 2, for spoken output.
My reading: 20
